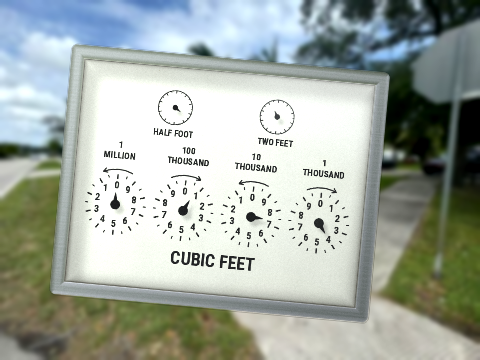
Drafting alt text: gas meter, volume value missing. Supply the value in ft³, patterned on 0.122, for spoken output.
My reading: 7400
